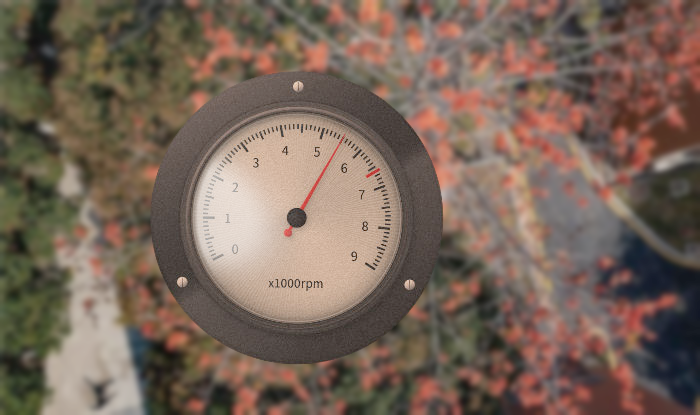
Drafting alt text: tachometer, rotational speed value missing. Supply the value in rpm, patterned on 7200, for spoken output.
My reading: 5500
